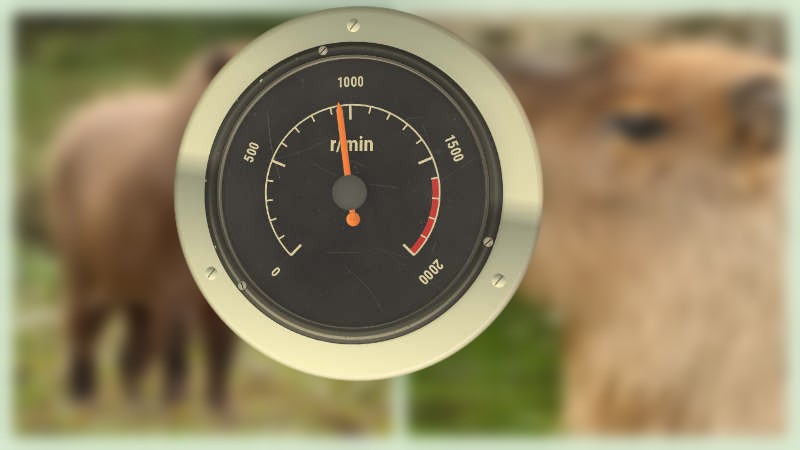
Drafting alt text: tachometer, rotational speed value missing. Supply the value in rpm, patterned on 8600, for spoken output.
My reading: 950
